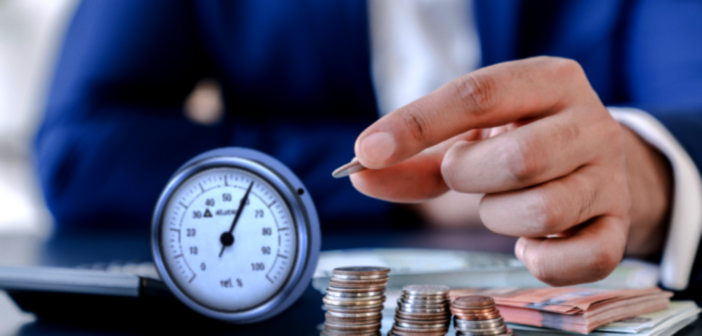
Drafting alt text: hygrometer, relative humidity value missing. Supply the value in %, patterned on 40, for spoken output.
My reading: 60
